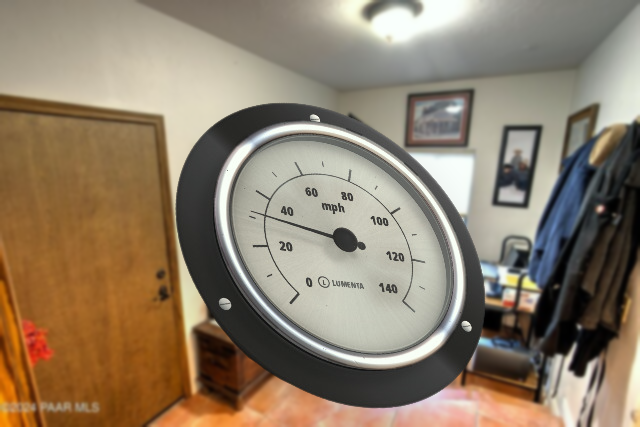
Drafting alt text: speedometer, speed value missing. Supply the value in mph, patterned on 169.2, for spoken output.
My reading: 30
